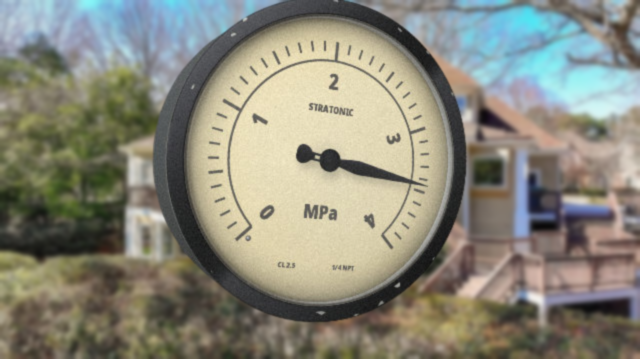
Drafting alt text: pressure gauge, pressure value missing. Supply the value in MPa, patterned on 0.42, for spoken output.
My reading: 3.45
